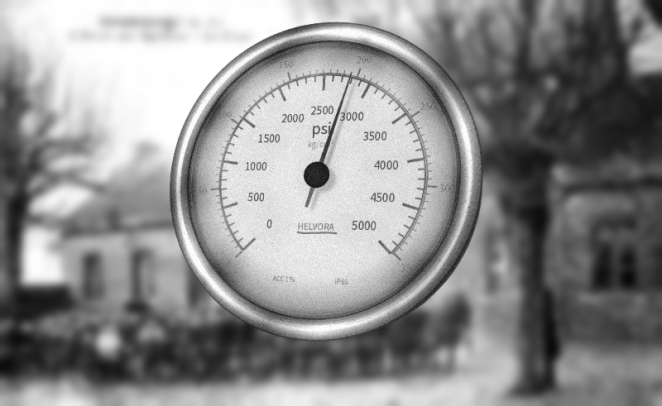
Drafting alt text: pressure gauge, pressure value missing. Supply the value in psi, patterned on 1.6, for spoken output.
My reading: 2800
